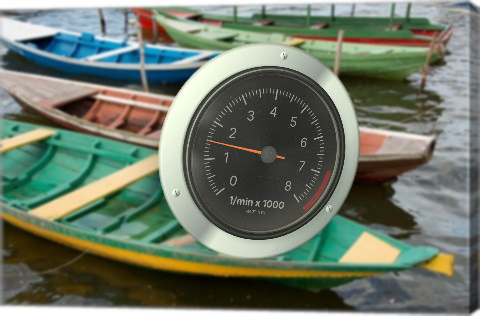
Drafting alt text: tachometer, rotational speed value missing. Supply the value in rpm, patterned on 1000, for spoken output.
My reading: 1500
